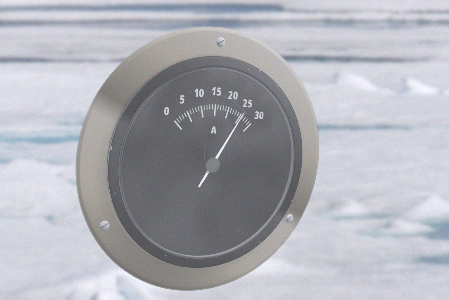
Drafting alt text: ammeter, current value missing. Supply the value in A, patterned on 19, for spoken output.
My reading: 25
